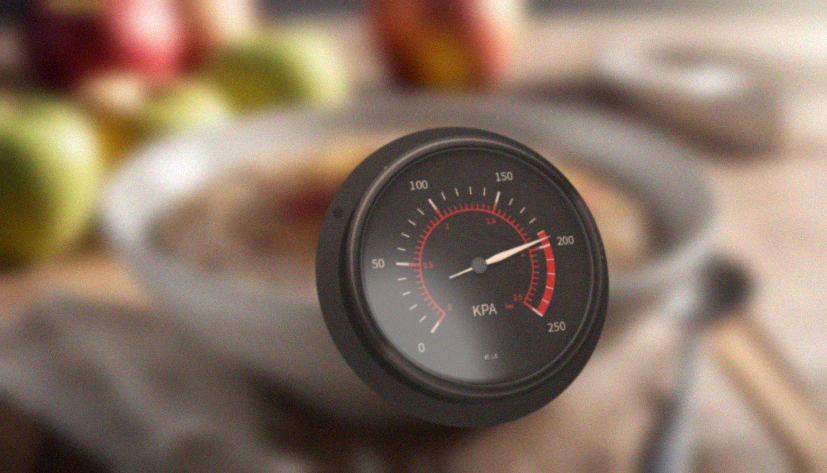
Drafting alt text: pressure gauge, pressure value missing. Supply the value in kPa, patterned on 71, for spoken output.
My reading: 195
